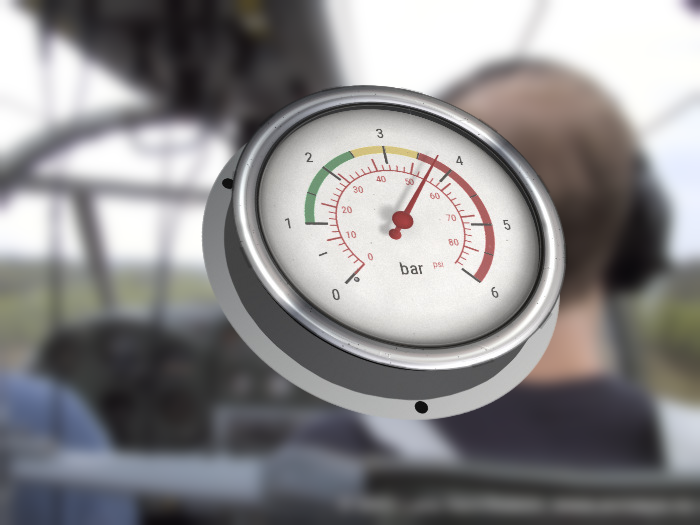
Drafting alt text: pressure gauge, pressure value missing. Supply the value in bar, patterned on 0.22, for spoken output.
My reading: 3.75
